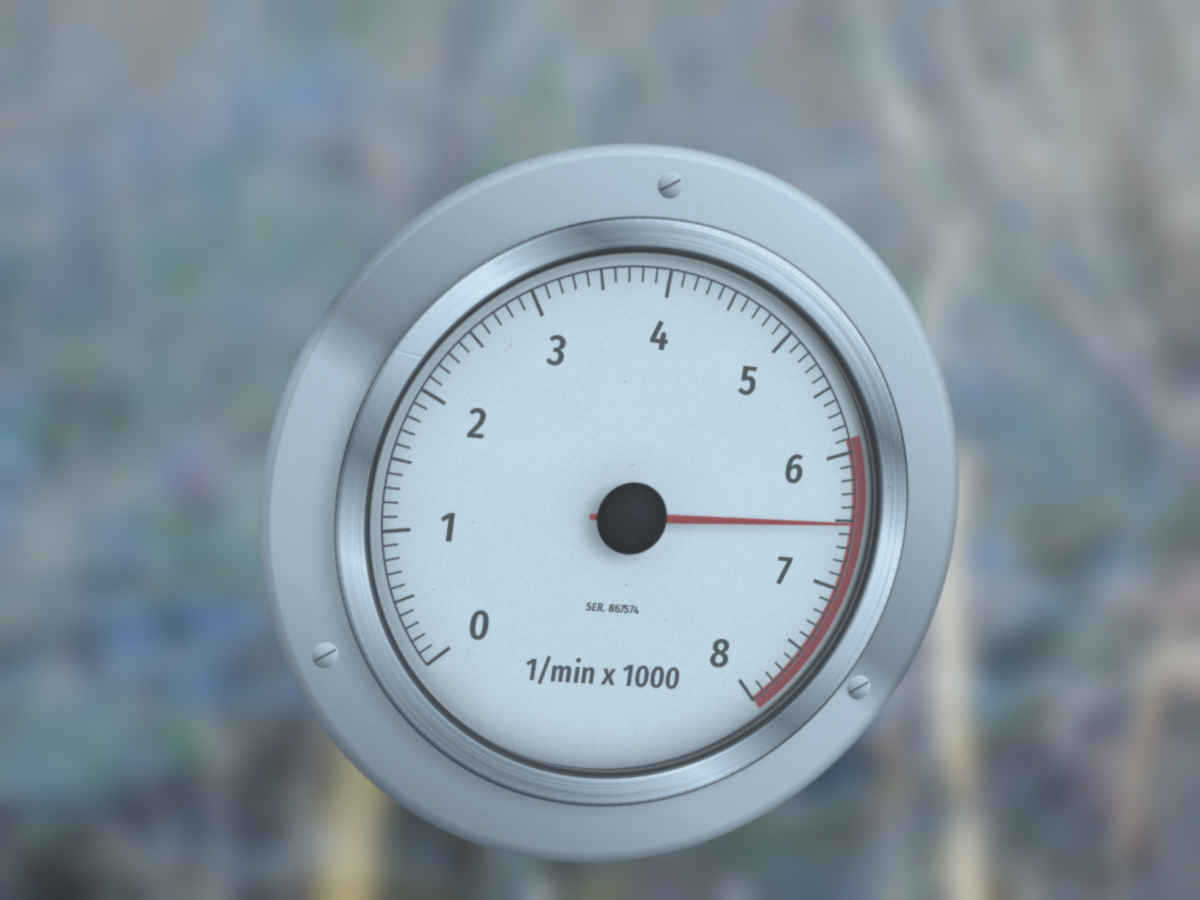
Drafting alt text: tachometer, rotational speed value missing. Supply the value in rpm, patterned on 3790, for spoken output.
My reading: 6500
